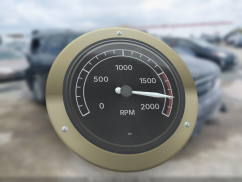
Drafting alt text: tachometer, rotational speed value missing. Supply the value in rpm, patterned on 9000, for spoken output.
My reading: 1800
